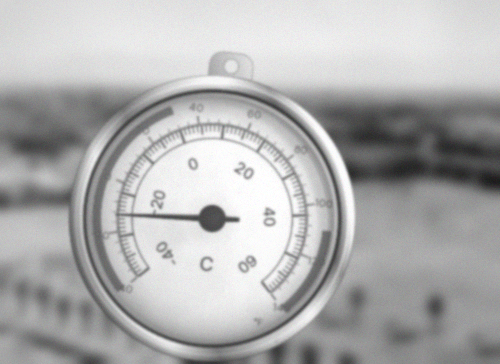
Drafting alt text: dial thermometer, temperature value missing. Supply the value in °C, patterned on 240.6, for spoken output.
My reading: -25
